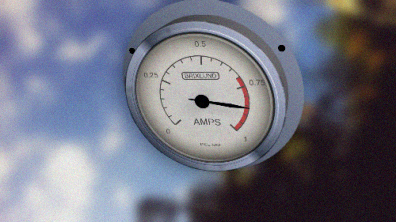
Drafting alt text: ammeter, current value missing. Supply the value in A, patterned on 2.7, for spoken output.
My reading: 0.85
